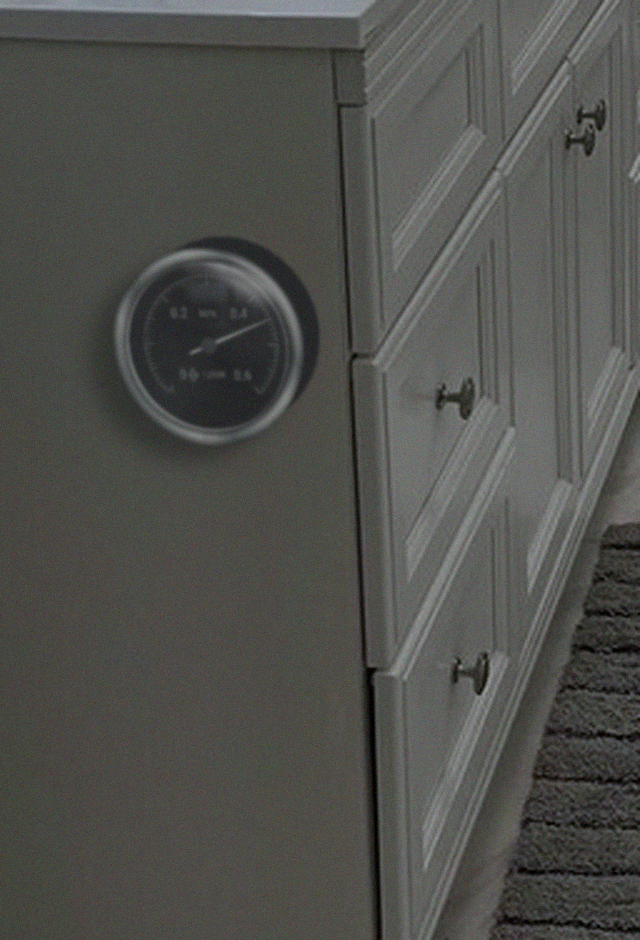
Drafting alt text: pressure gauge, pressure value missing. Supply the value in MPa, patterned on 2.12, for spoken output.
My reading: 0.45
